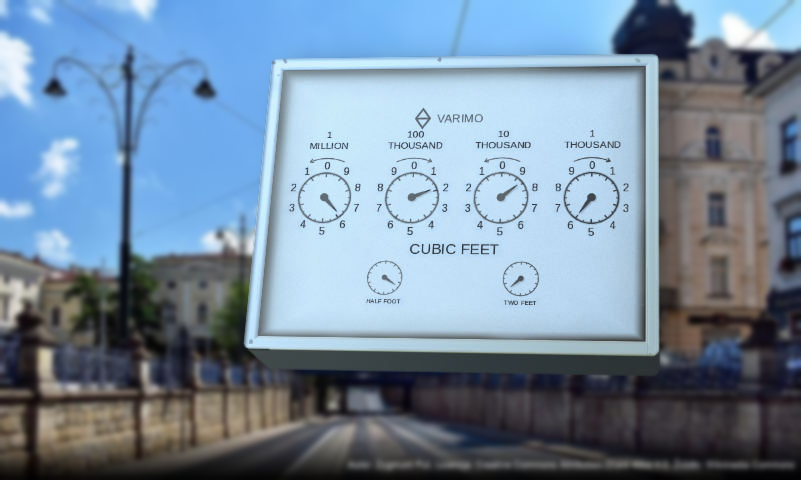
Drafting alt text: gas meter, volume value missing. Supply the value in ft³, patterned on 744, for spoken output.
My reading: 618600
